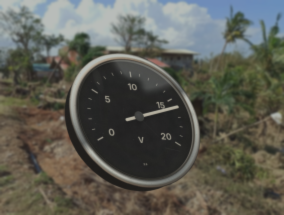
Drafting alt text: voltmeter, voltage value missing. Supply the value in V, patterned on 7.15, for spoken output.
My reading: 16
